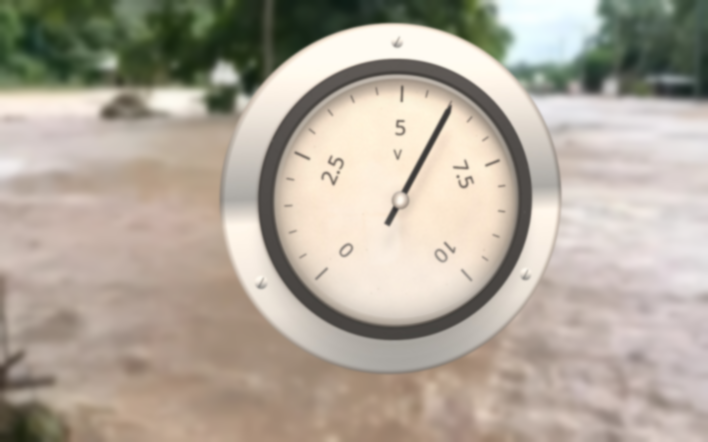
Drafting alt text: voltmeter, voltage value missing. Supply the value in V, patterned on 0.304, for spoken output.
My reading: 6
